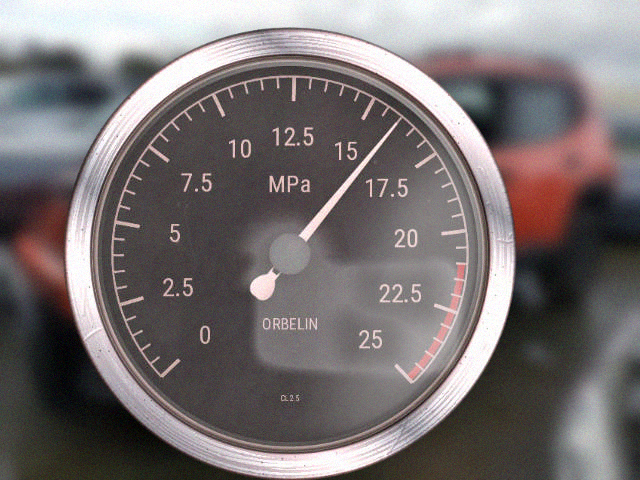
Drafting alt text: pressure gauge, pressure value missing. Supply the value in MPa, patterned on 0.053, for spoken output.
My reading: 16
